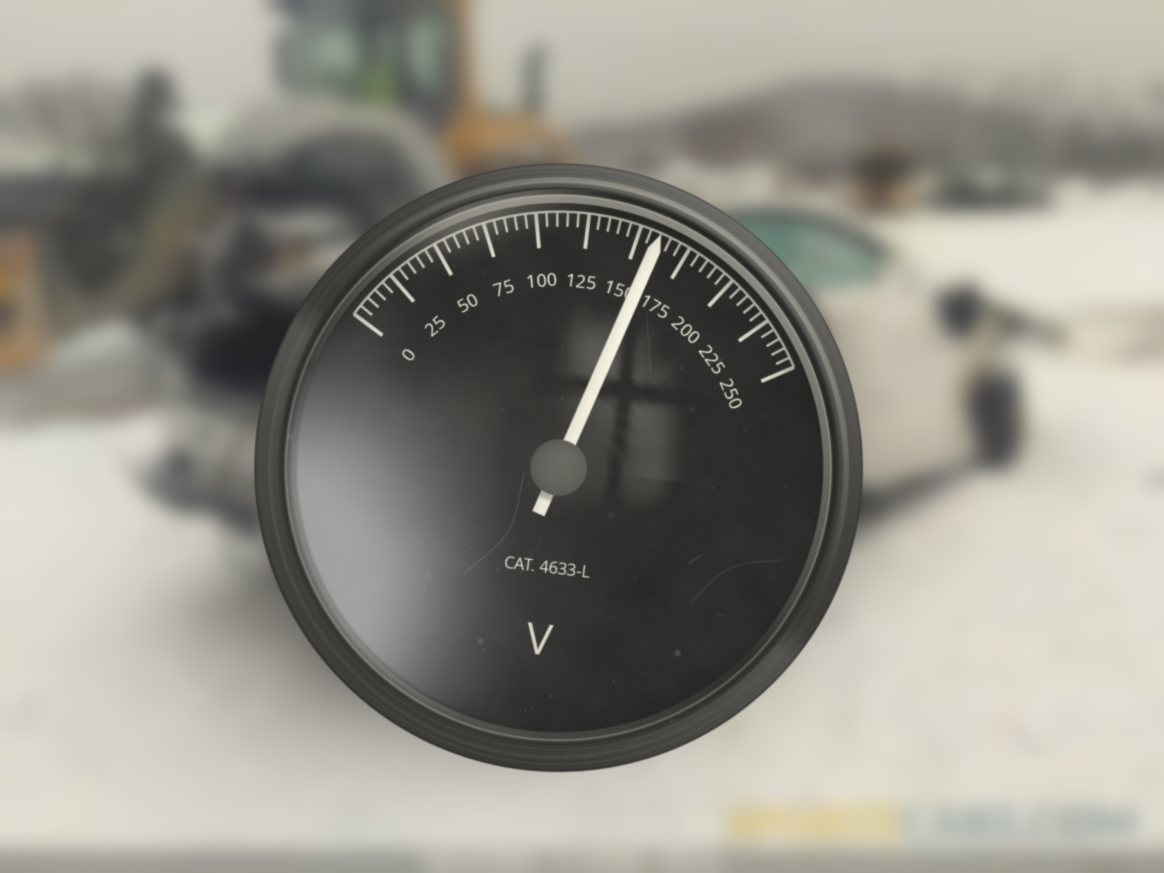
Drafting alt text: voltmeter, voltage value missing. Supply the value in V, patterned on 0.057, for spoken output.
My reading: 160
